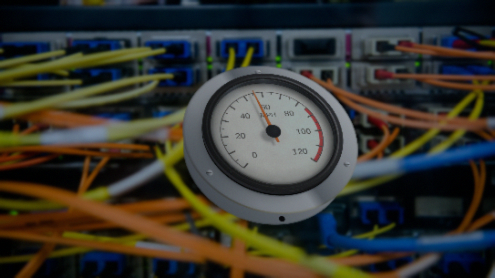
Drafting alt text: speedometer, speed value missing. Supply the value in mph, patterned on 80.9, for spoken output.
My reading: 55
